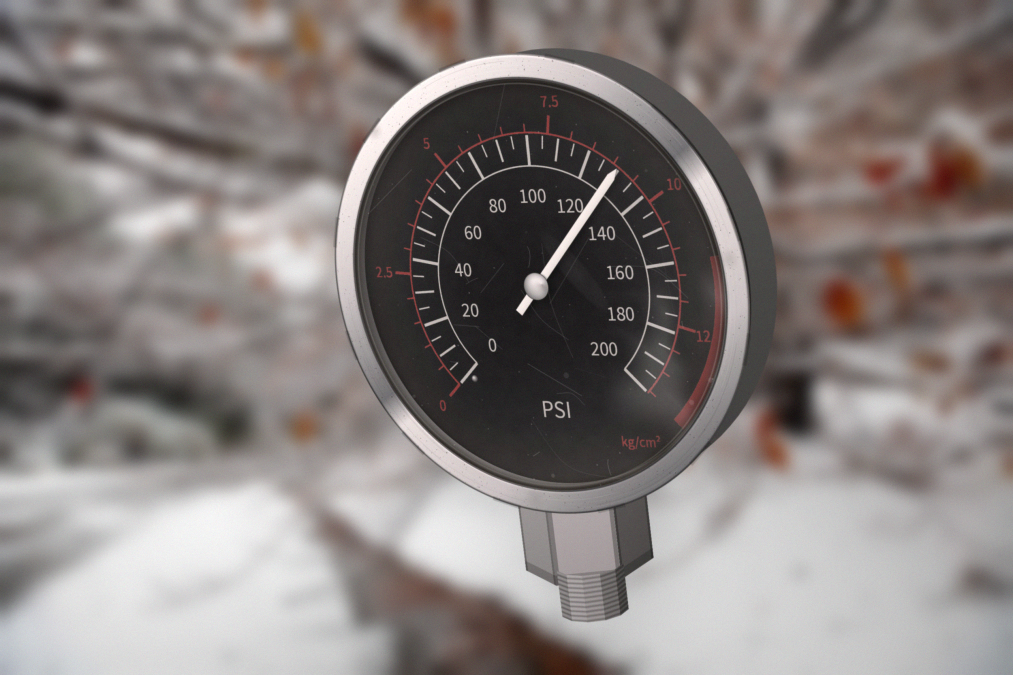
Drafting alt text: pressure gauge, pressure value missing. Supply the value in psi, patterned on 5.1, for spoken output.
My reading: 130
